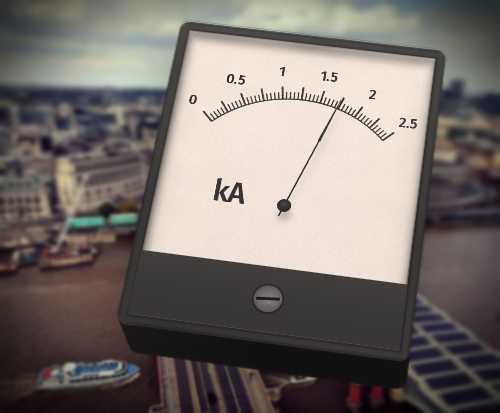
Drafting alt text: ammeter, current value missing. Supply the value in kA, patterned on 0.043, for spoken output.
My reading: 1.75
